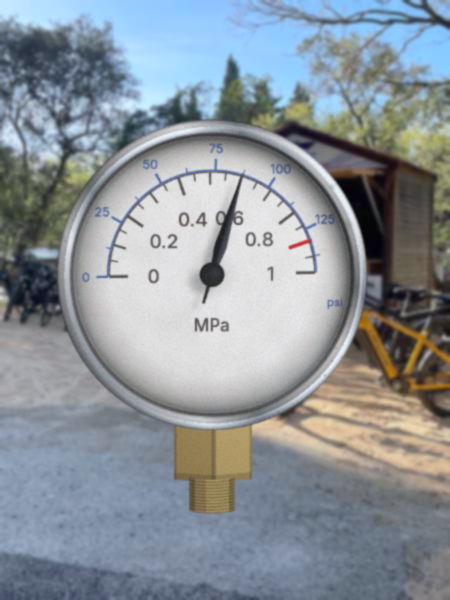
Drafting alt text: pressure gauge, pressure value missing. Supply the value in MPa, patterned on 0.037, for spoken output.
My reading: 0.6
